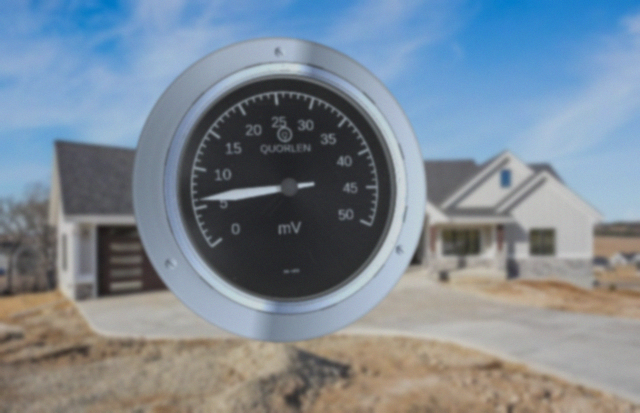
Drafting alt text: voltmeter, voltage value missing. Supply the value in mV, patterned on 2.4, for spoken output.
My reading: 6
